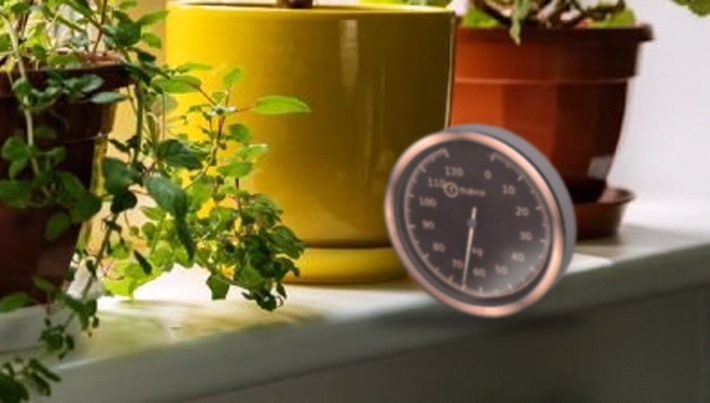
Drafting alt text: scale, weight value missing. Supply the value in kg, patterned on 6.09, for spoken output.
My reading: 65
